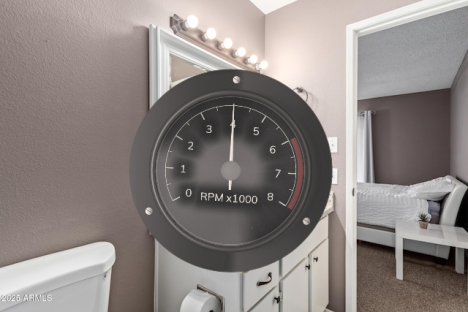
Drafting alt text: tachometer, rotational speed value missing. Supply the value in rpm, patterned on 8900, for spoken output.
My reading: 4000
